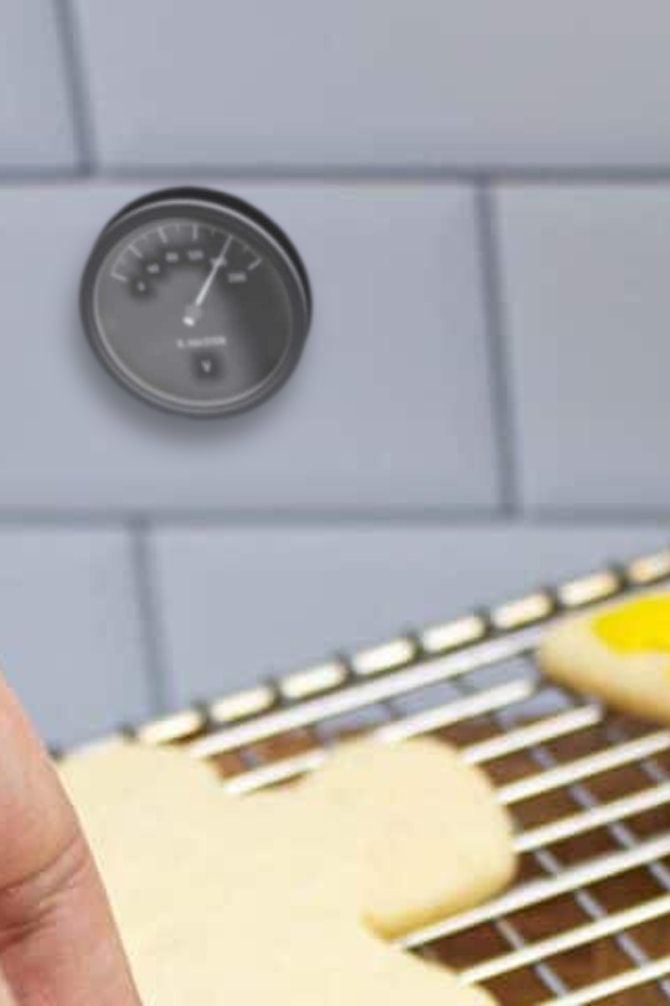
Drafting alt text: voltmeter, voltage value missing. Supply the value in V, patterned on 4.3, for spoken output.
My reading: 160
